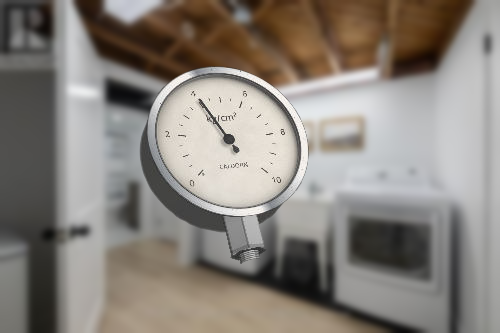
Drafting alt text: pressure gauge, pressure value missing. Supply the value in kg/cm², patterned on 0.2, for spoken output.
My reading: 4
